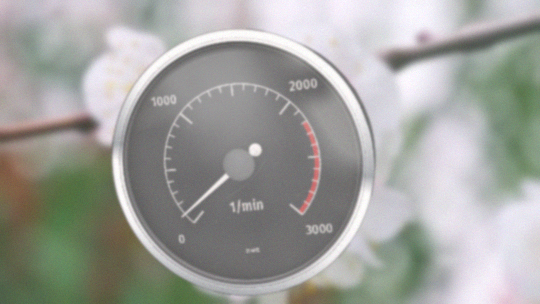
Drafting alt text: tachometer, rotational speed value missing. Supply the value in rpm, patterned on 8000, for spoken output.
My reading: 100
